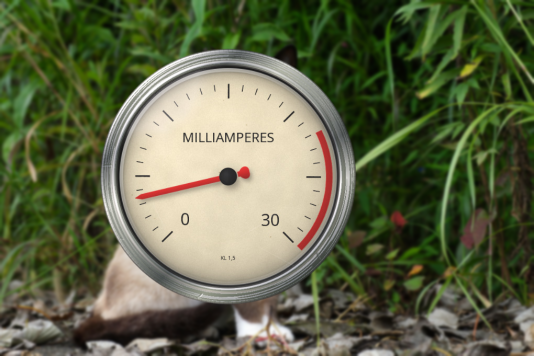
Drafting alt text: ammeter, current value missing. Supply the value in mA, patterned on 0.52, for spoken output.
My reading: 3.5
